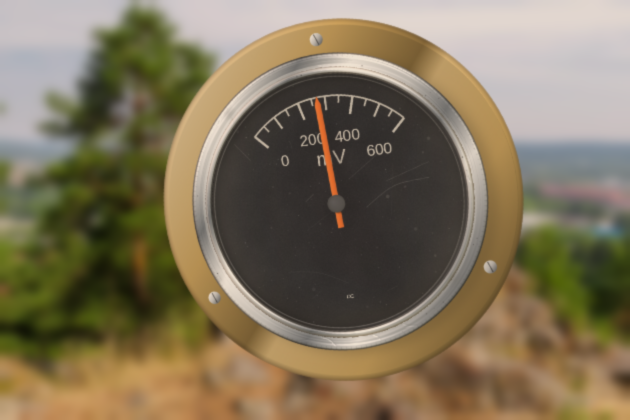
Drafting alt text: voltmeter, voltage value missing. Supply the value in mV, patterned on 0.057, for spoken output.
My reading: 275
